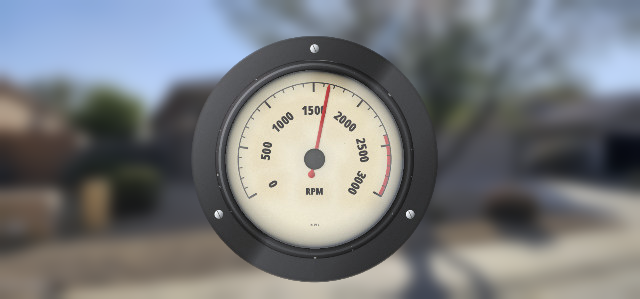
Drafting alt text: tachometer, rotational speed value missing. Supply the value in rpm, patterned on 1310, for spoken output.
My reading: 1650
